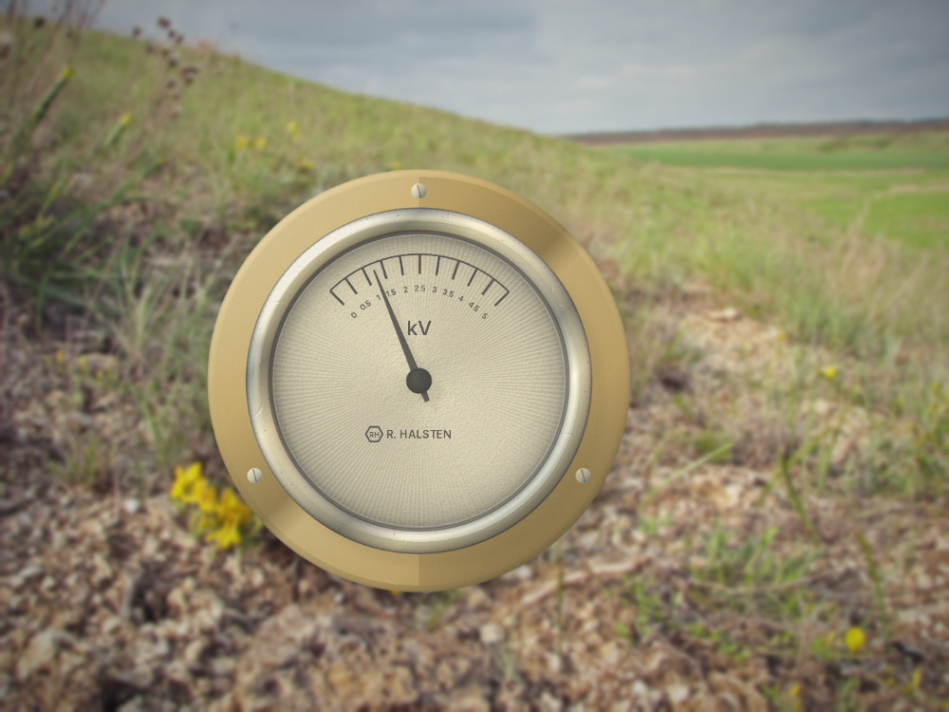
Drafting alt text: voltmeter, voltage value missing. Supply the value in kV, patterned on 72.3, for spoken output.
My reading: 1.25
